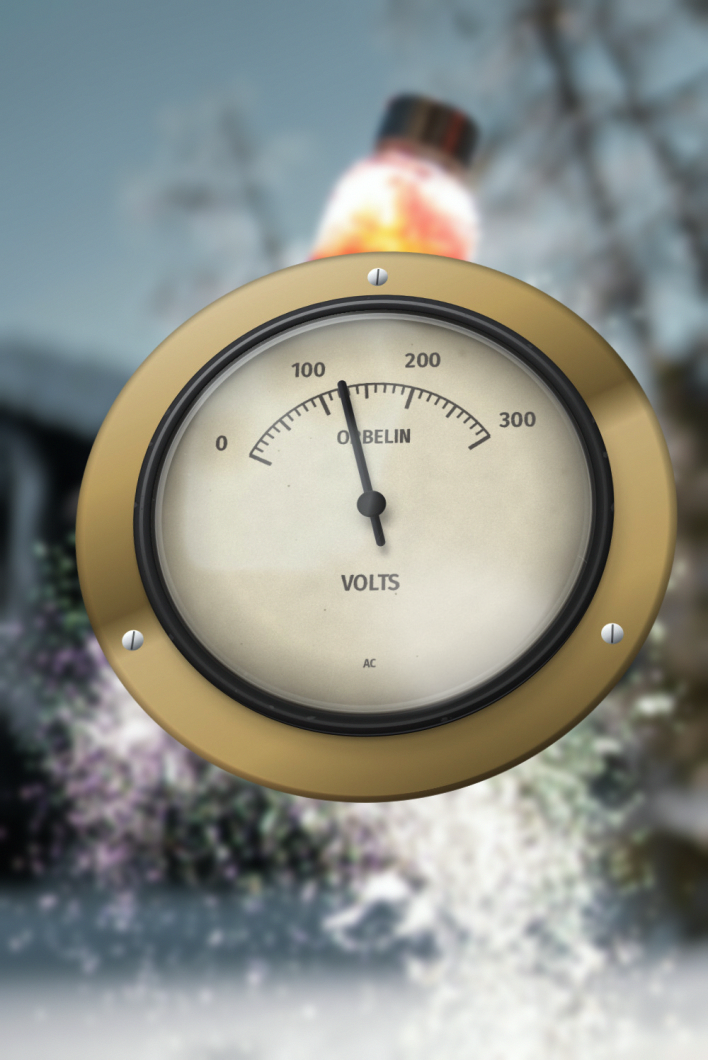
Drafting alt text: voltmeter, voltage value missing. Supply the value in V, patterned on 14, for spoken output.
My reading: 125
